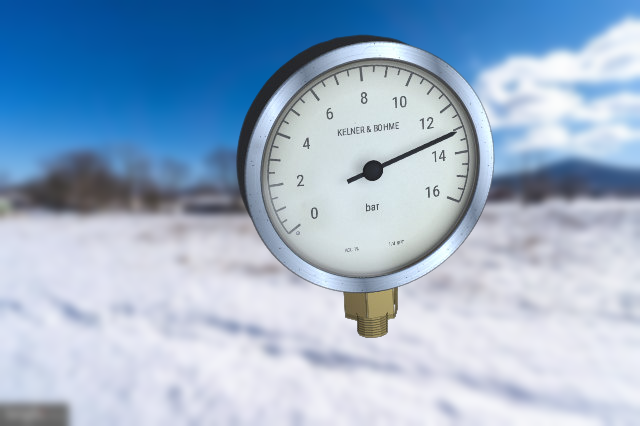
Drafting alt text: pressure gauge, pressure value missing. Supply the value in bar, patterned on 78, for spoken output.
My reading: 13
